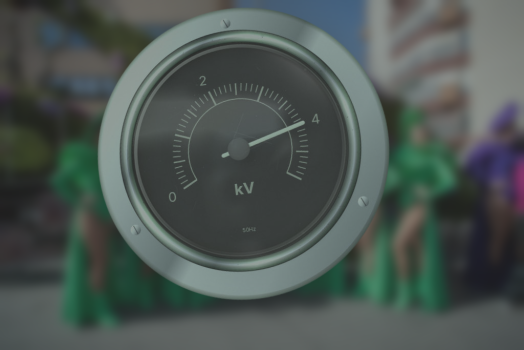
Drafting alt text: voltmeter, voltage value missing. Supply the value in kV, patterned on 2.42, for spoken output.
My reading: 4
